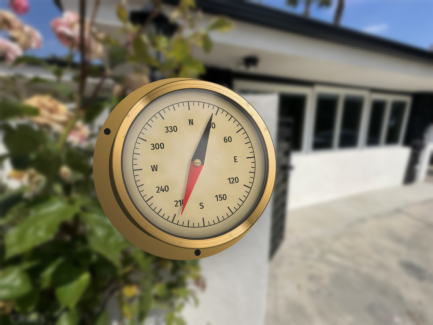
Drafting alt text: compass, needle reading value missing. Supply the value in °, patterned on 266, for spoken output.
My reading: 205
